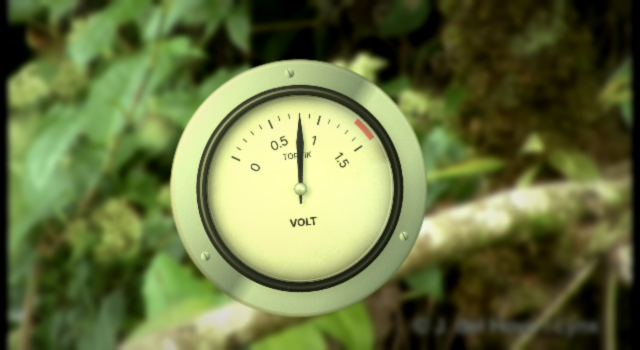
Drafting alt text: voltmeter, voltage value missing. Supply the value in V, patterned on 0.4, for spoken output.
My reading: 0.8
